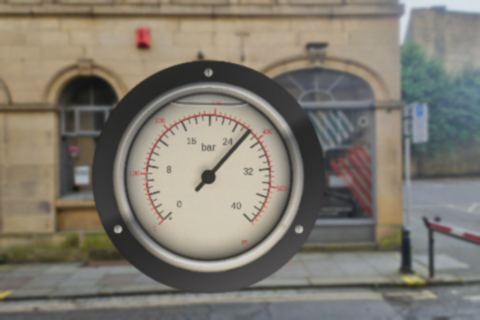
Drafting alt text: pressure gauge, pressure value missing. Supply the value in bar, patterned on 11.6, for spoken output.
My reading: 26
